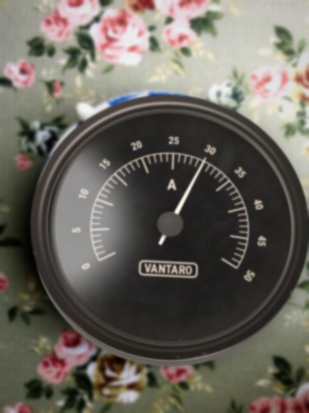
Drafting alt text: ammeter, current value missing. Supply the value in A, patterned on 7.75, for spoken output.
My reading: 30
